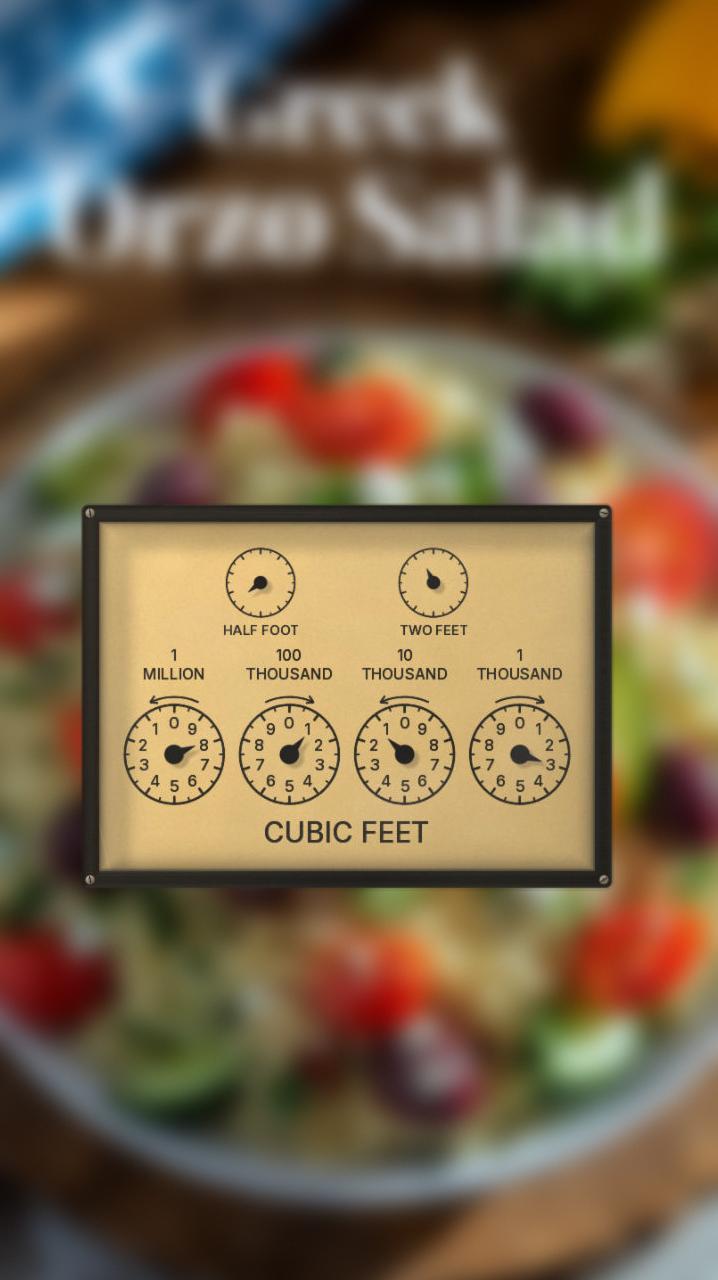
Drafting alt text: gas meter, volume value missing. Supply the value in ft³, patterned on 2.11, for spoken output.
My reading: 811300
